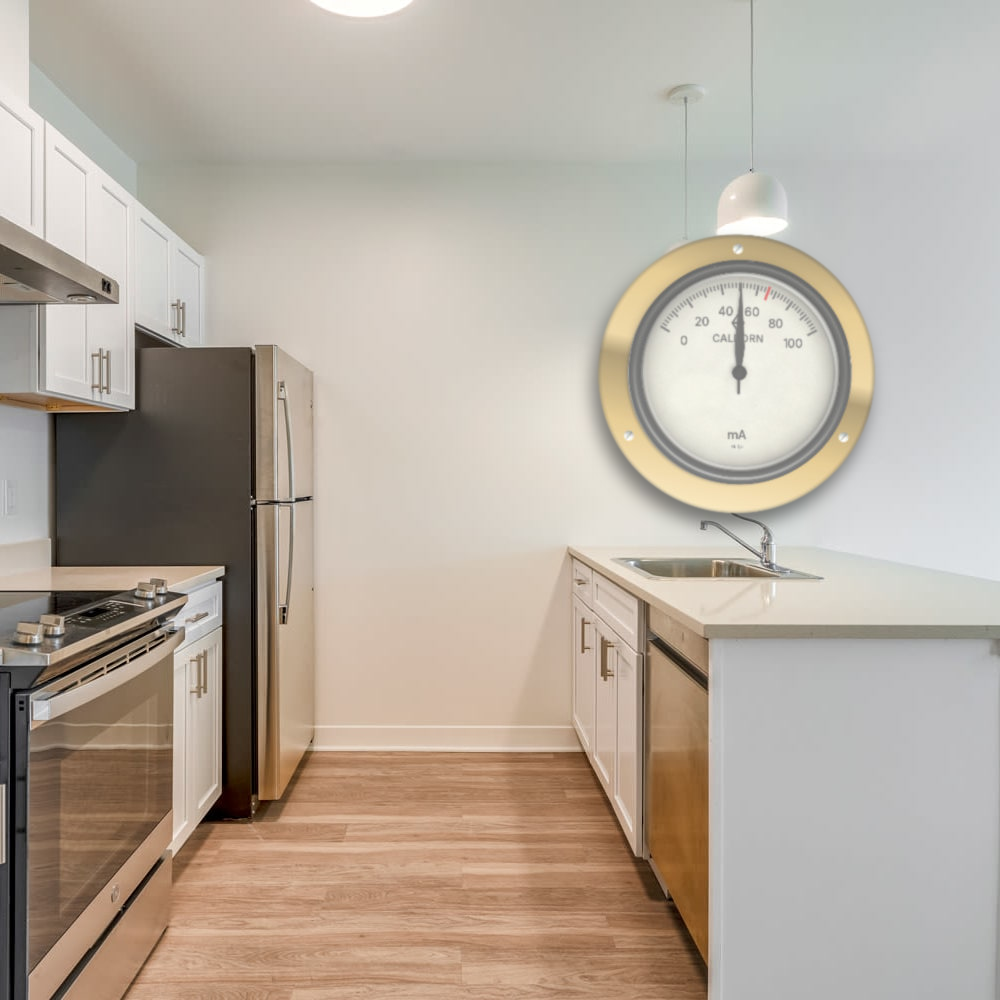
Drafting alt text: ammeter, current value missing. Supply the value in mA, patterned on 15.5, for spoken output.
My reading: 50
